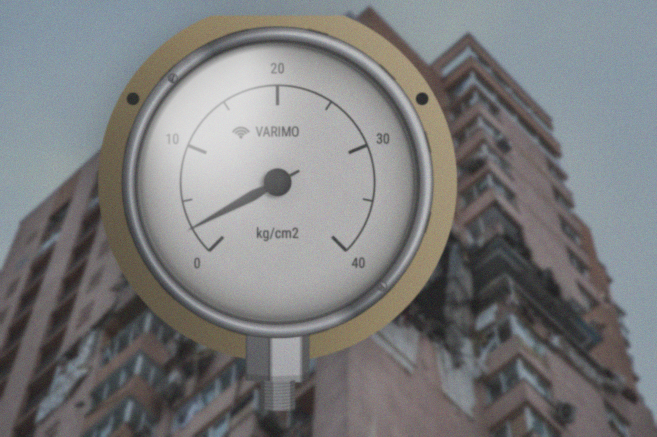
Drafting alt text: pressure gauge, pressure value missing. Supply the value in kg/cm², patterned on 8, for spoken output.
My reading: 2.5
